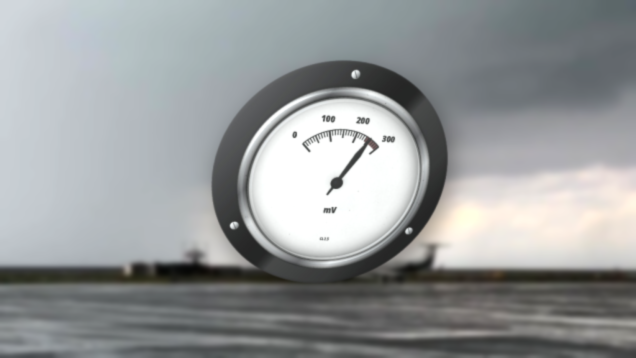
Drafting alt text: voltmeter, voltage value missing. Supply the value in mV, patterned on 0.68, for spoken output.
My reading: 250
